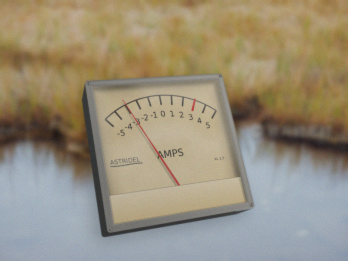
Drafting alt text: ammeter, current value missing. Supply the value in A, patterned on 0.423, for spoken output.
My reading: -3
